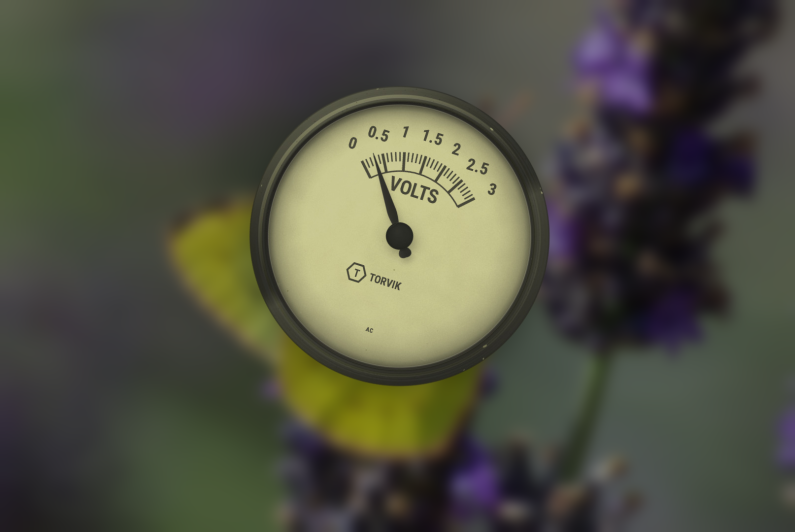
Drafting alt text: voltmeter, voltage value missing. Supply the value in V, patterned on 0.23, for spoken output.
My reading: 0.3
